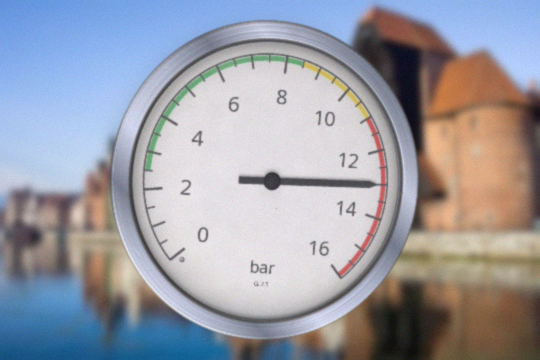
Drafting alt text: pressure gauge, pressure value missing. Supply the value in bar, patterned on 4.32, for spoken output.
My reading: 13
